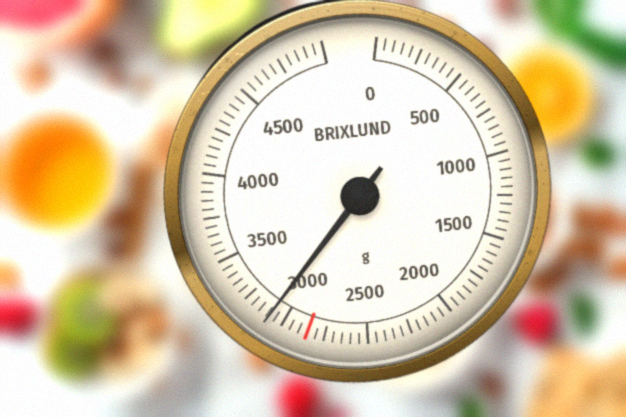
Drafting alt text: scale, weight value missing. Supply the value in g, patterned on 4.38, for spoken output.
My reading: 3100
